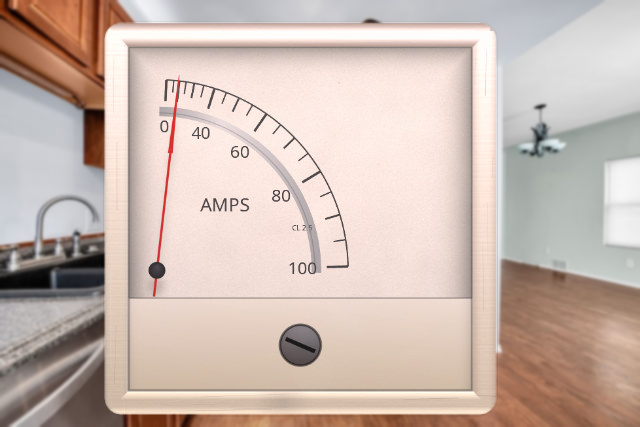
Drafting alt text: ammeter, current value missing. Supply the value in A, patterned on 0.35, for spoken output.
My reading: 20
